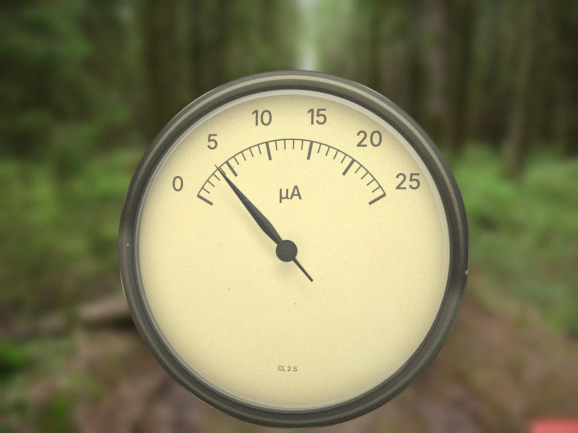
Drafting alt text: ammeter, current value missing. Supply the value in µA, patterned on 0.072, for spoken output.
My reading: 4
